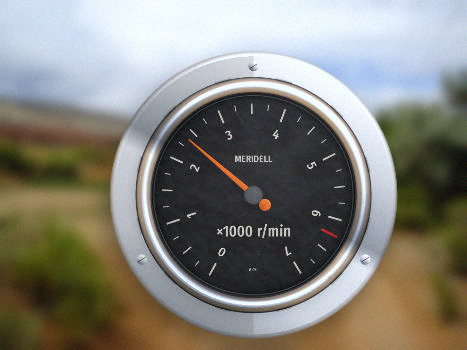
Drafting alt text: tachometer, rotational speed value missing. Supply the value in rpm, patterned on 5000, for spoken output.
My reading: 2375
